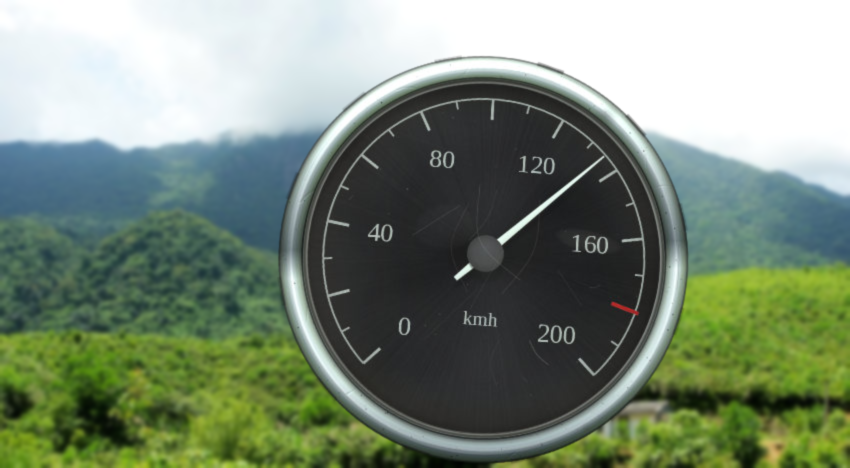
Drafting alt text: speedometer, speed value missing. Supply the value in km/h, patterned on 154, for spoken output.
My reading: 135
